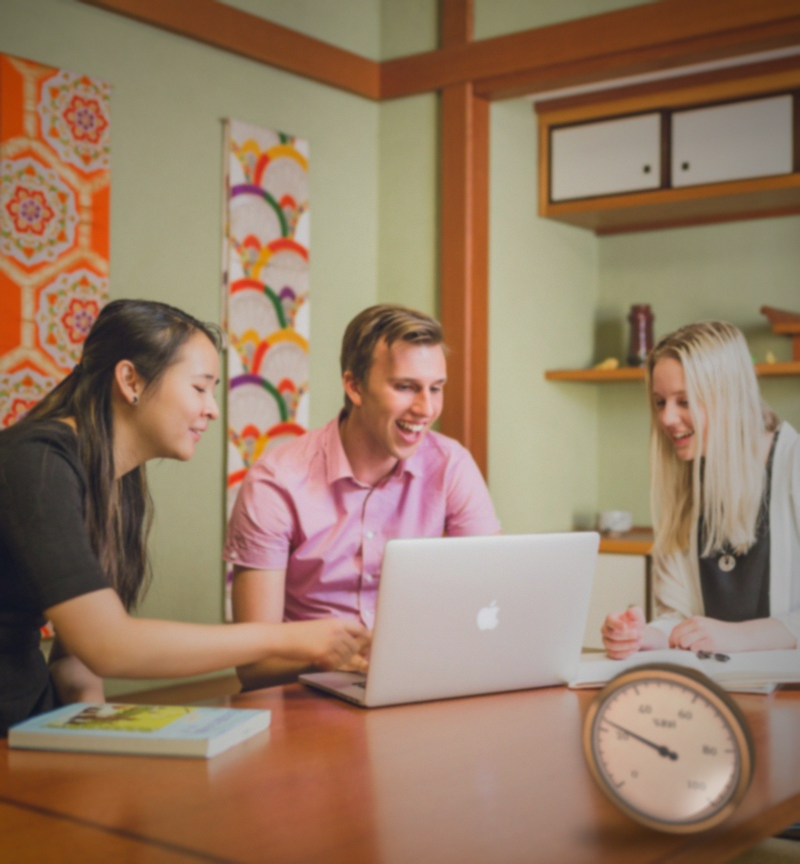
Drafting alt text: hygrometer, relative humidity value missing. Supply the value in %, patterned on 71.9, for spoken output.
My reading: 24
